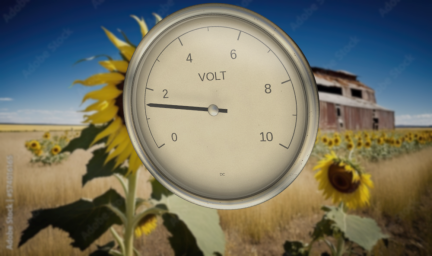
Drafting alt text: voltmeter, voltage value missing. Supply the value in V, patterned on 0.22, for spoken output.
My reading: 1.5
